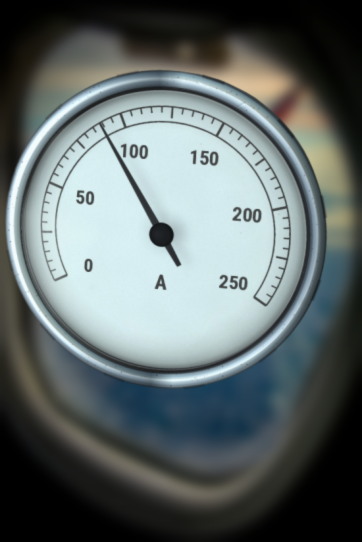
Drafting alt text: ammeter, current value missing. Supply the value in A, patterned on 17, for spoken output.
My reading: 90
